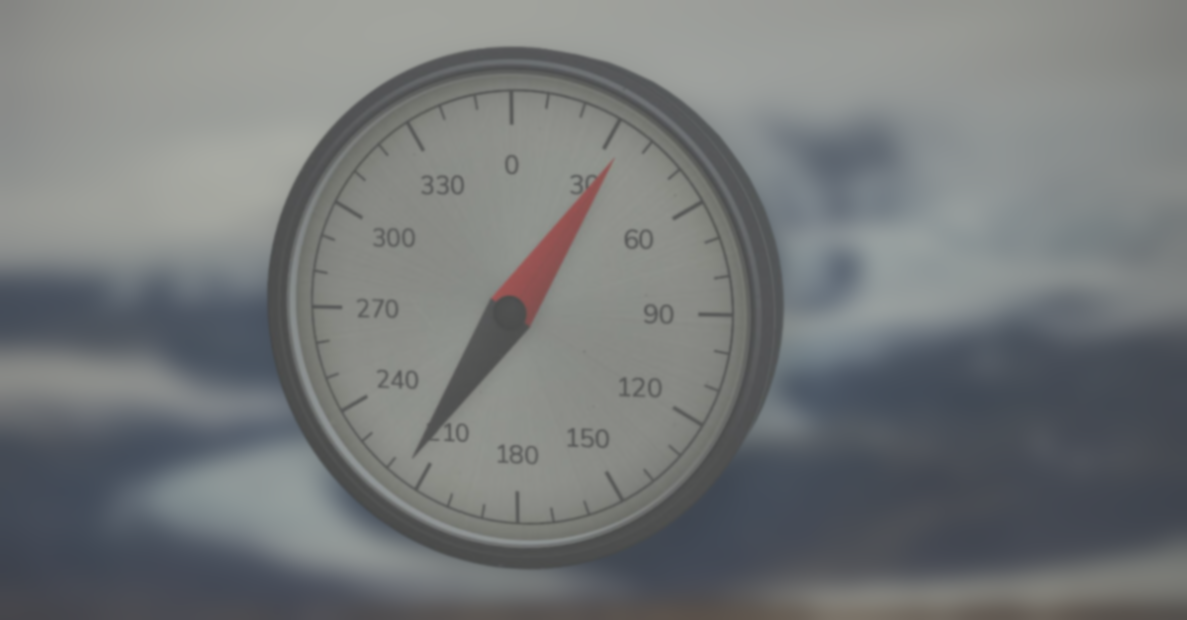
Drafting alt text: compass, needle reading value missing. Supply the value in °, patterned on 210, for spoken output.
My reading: 35
